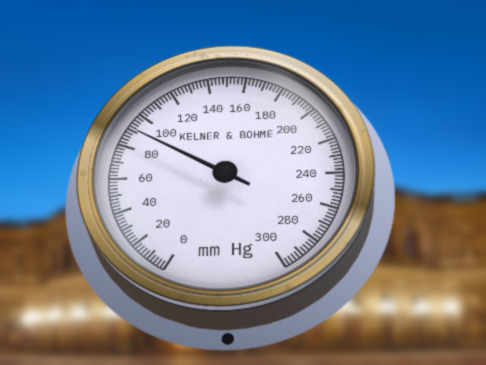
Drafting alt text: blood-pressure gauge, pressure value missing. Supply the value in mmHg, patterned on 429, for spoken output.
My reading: 90
